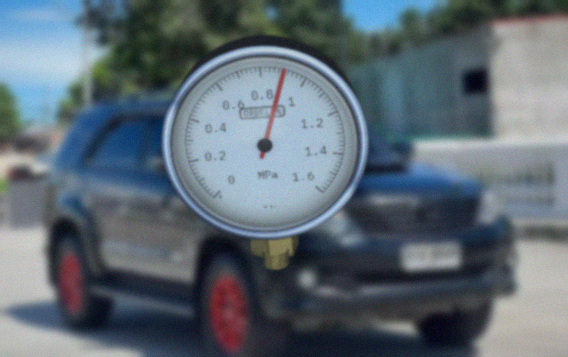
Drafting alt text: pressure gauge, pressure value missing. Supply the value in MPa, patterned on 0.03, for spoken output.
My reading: 0.9
